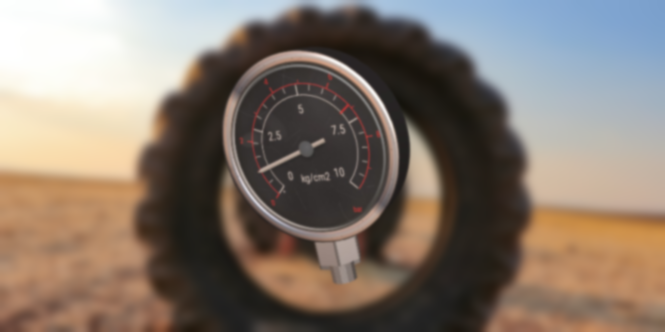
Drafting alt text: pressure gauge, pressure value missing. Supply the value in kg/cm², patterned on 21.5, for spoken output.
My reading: 1
